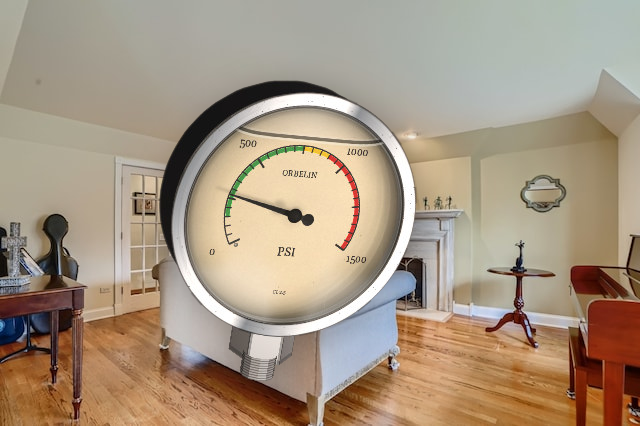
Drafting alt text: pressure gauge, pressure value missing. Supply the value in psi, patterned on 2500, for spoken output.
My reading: 275
